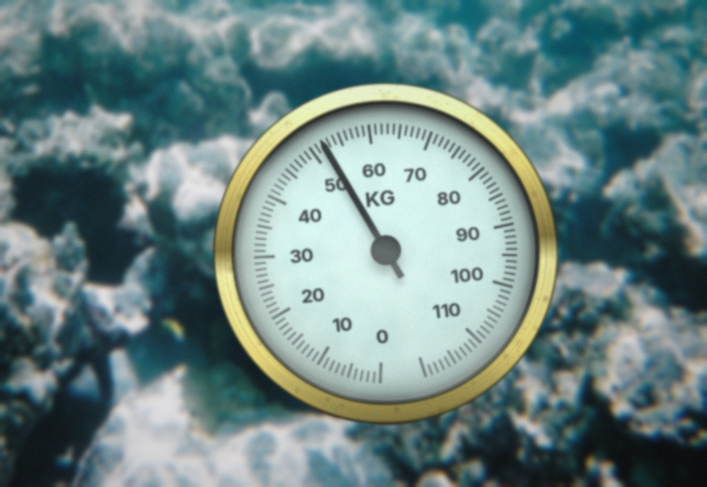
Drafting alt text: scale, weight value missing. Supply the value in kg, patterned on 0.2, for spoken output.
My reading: 52
